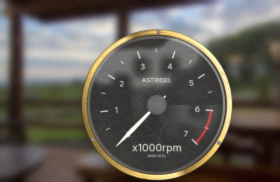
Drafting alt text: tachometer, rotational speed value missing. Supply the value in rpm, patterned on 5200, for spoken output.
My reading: 0
